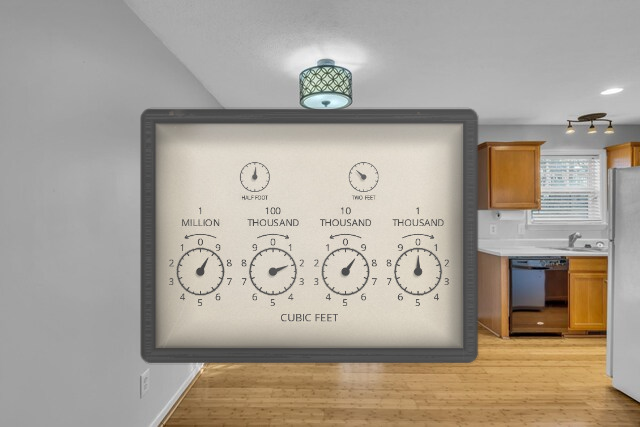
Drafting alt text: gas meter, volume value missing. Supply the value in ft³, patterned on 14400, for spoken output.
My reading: 919000
